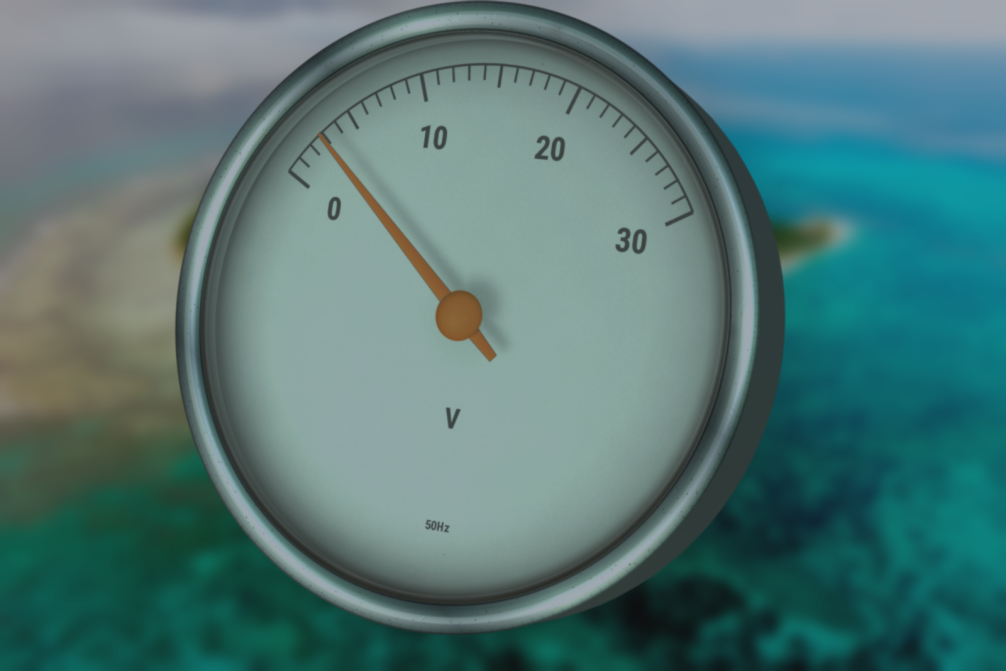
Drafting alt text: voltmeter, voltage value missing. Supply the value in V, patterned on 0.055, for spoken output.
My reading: 3
